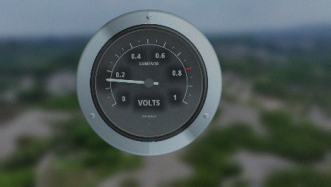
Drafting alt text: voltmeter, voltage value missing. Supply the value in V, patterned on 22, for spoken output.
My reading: 0.15
